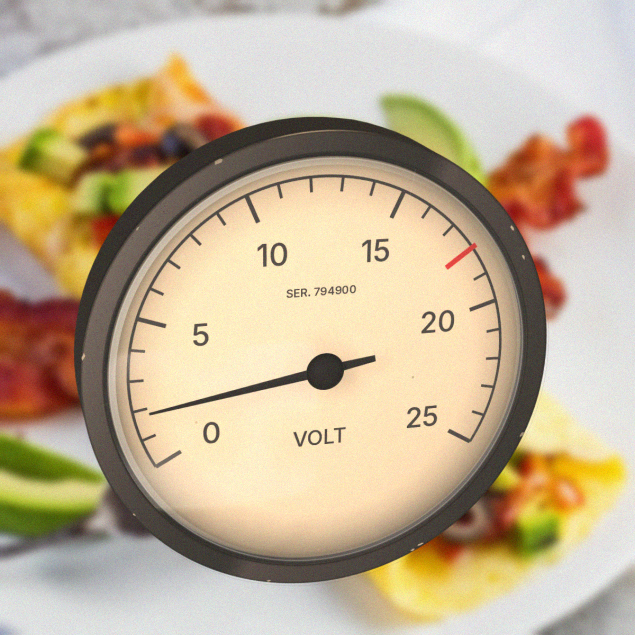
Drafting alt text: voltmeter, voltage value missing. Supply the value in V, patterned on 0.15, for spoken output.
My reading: 2
